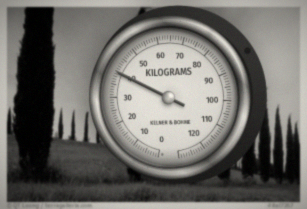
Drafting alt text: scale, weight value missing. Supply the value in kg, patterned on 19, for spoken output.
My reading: 40
